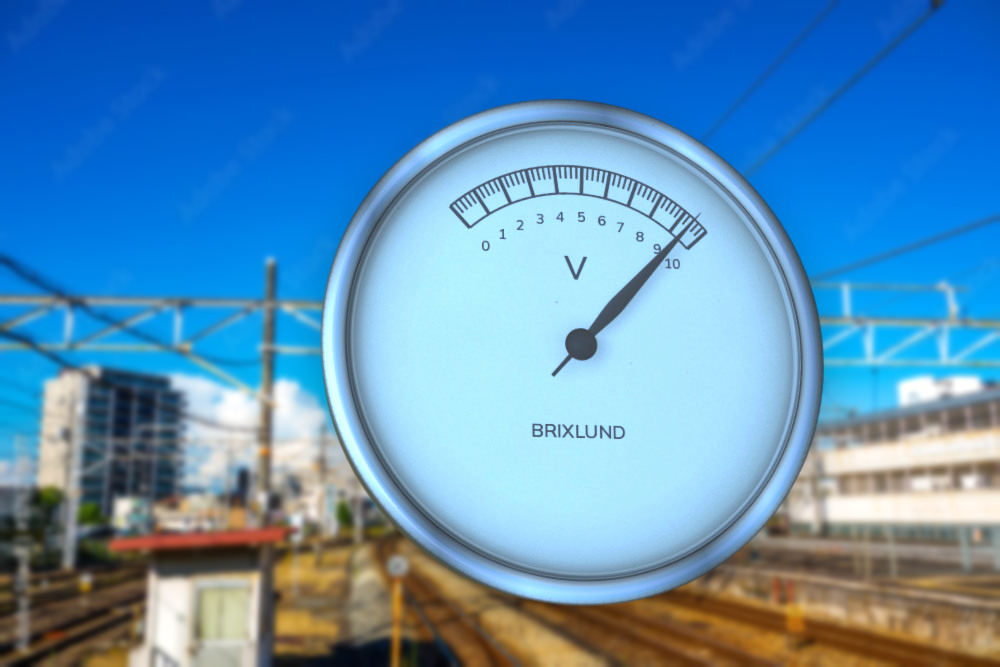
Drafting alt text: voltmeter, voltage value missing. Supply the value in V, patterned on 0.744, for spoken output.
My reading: 9.4
